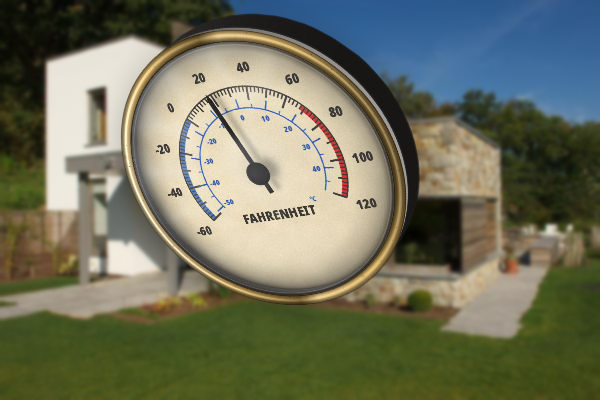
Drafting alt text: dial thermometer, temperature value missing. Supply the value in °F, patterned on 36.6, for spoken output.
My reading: 20
